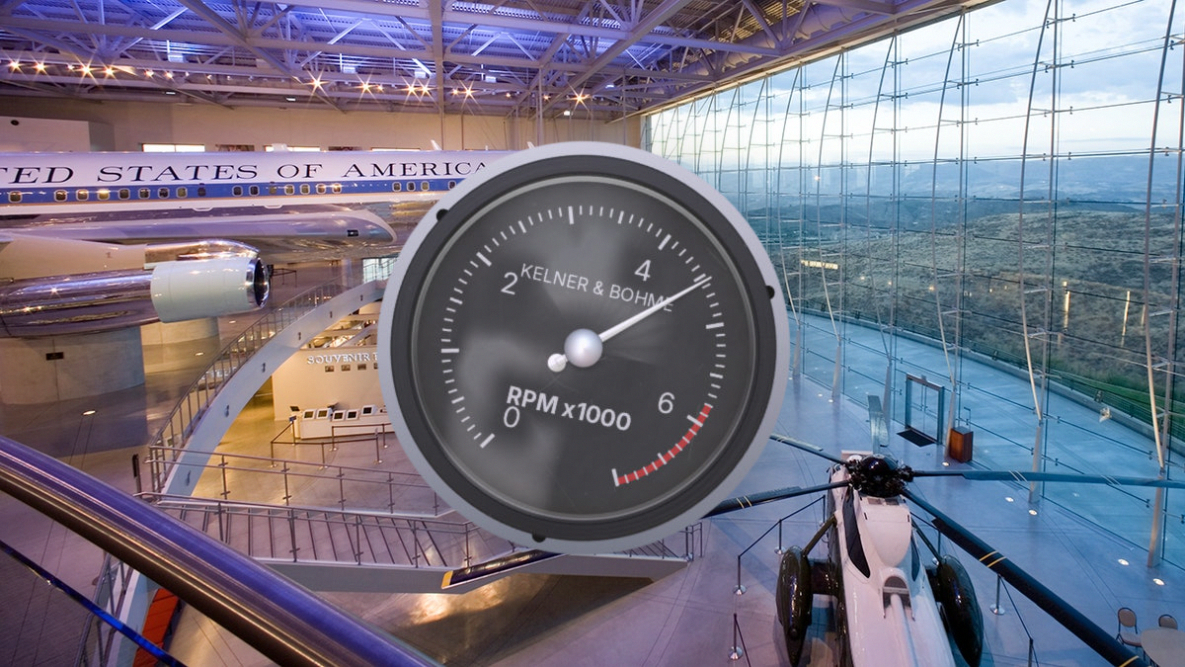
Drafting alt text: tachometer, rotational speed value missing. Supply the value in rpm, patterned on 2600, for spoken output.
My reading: 4550
